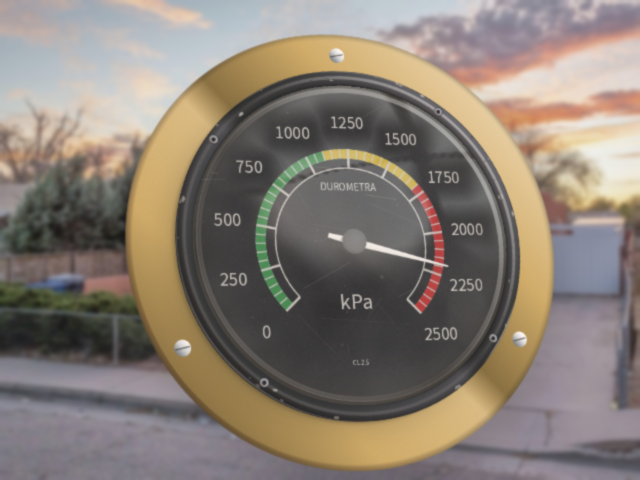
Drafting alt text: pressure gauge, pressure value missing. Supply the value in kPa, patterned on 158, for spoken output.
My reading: 2200
